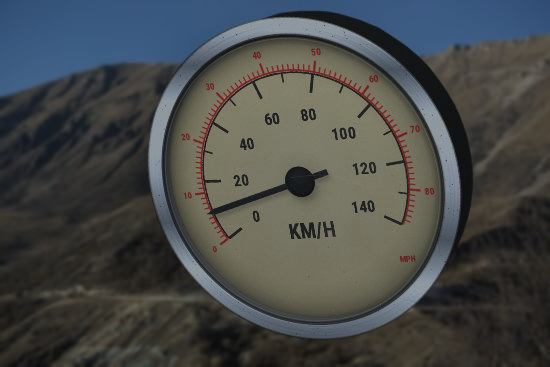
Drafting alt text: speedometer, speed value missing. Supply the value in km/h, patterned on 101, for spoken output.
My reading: 10
